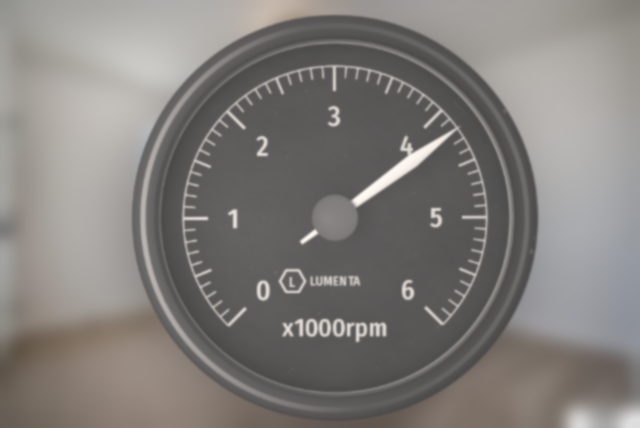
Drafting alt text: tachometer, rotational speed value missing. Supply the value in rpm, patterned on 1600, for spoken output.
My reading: 4200
